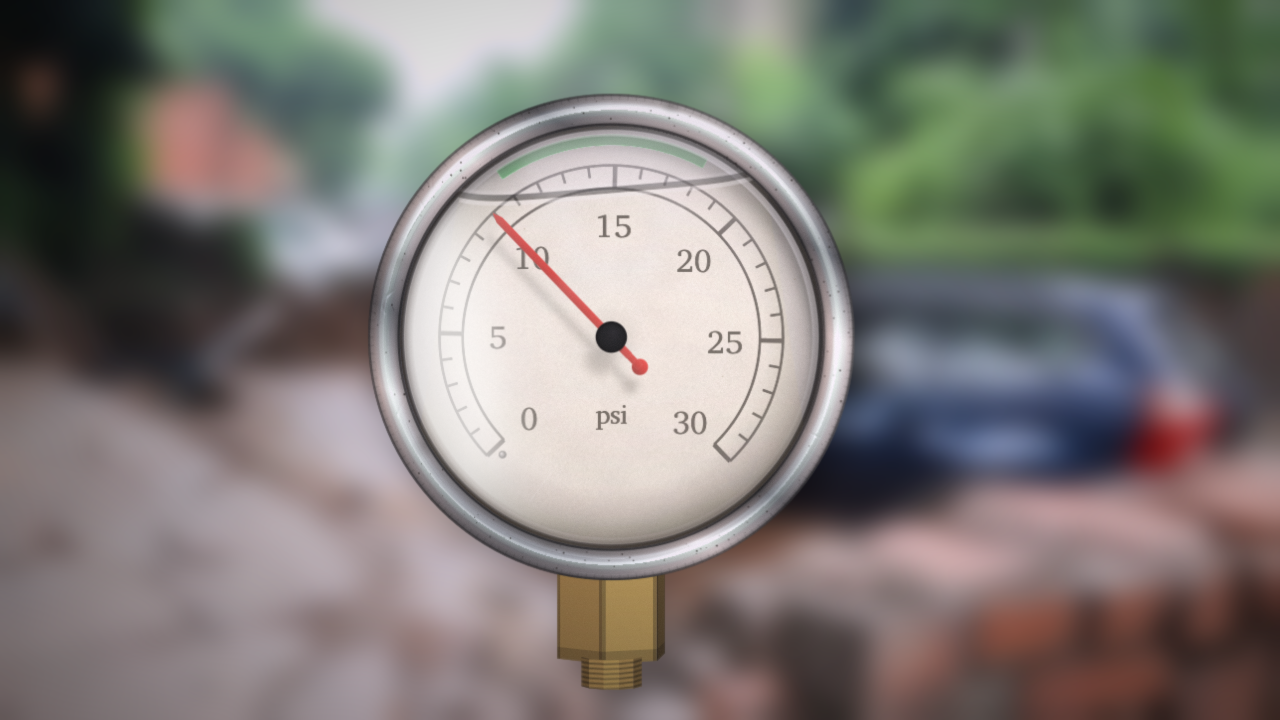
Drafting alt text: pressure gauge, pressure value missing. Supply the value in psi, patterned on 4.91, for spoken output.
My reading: 10
